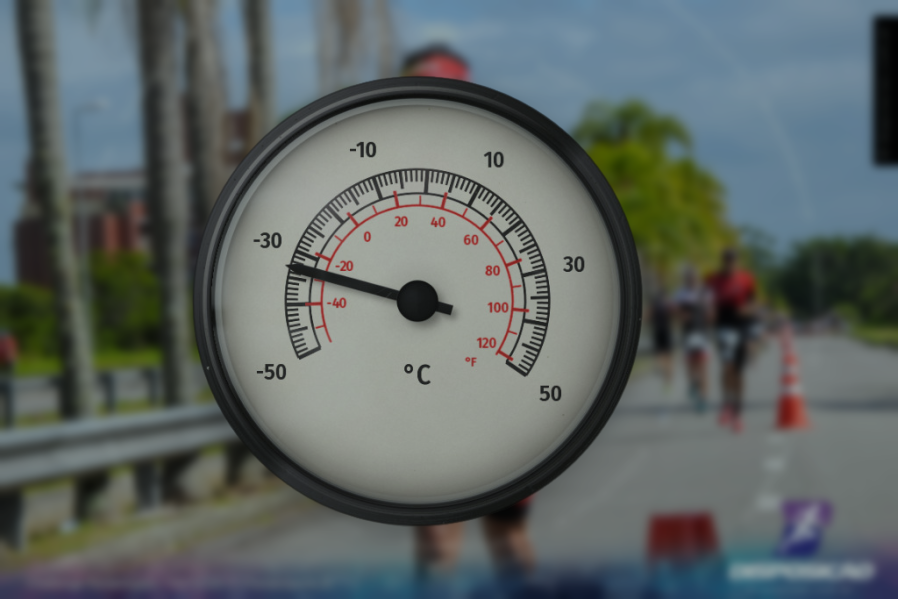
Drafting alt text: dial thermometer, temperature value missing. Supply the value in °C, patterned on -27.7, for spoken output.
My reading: -33
